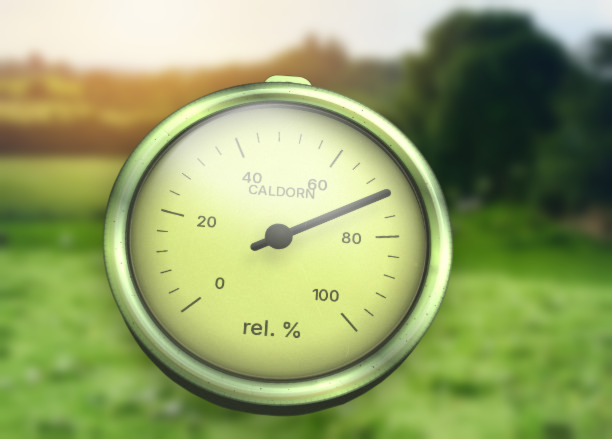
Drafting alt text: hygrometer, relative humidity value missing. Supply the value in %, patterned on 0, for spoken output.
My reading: 72
